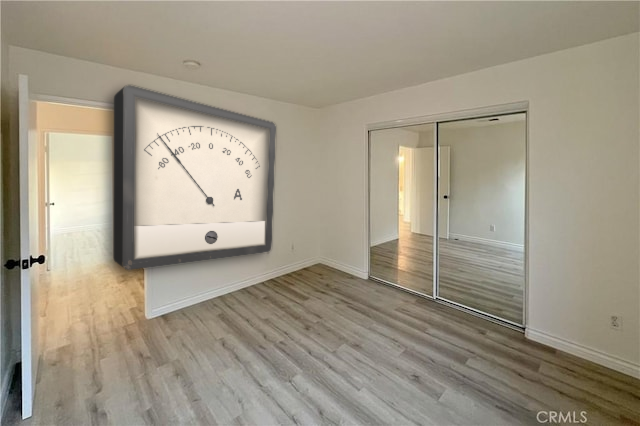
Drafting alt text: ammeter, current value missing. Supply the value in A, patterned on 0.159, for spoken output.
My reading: -45
